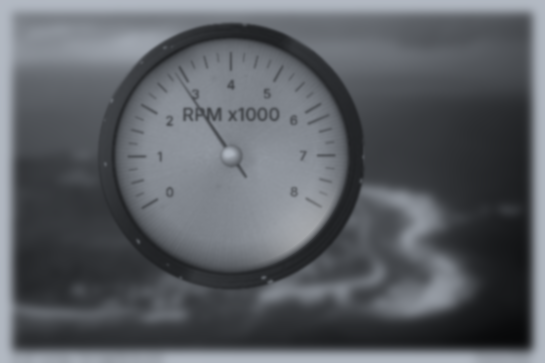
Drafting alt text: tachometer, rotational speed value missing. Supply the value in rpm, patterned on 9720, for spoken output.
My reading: 2875
